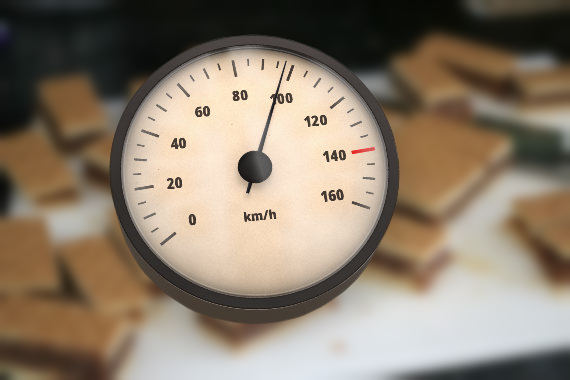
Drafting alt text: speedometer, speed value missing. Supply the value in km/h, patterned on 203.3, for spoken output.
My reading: 97.5
